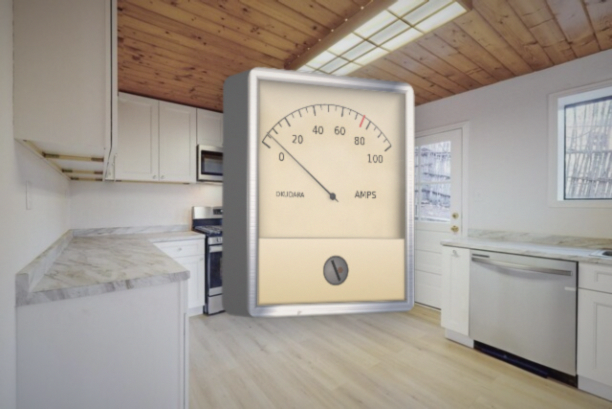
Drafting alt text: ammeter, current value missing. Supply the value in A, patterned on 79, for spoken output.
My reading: 5
